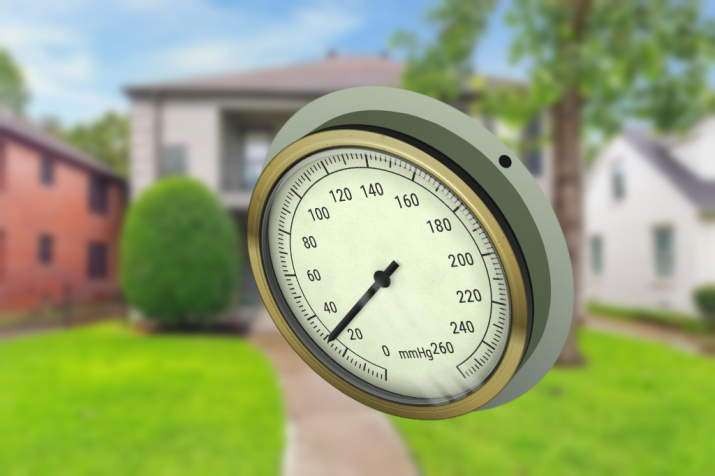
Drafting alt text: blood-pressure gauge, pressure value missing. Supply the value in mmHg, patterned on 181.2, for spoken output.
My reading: 28
